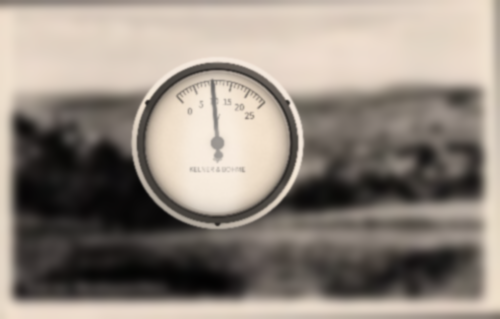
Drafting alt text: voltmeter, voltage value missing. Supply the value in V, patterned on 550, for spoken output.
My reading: 10
